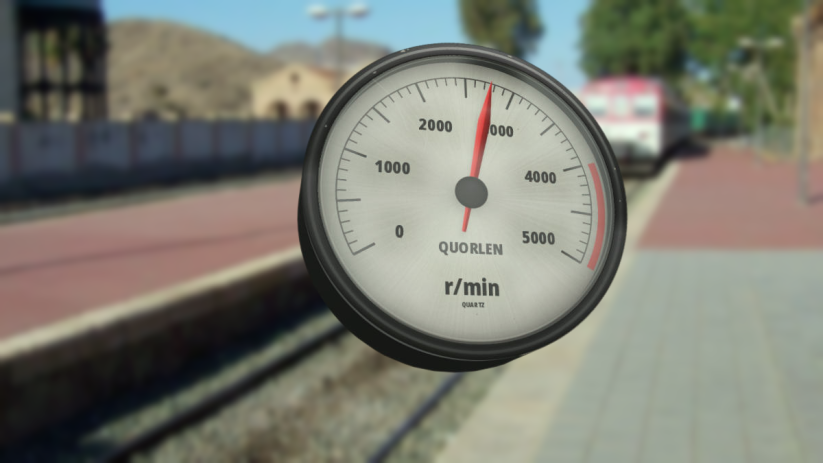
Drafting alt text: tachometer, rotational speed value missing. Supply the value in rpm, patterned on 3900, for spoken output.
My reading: 2750
